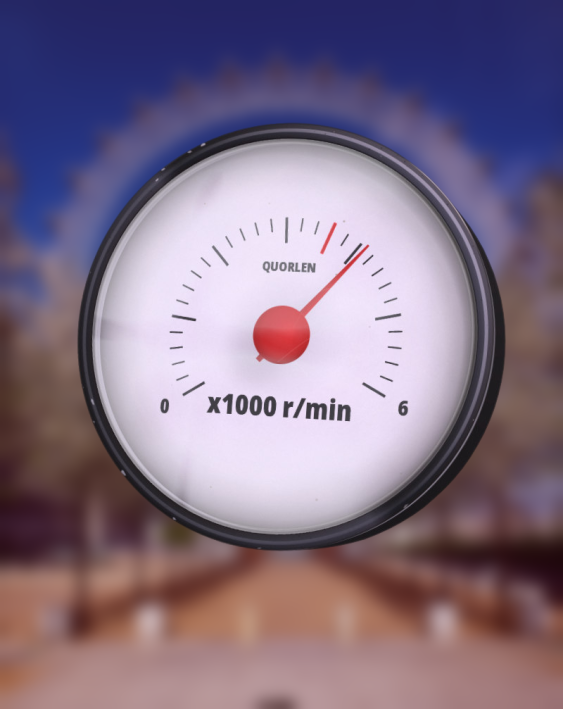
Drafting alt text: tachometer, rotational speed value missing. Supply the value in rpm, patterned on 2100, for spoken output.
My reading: 4100
